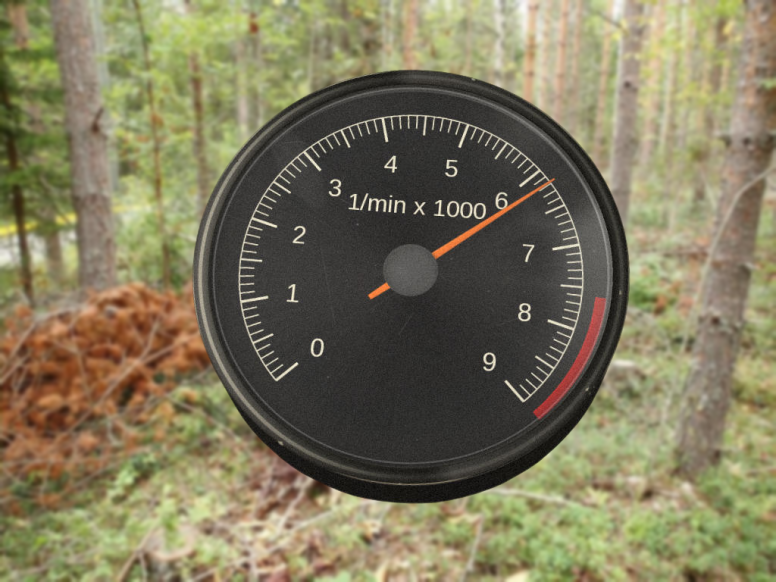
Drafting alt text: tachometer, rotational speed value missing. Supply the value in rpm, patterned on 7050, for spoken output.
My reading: 6200
